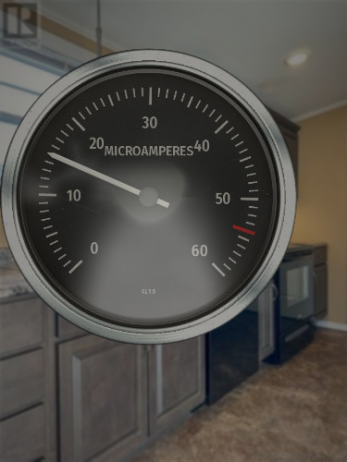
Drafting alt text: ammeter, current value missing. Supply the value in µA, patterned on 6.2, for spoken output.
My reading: 15
